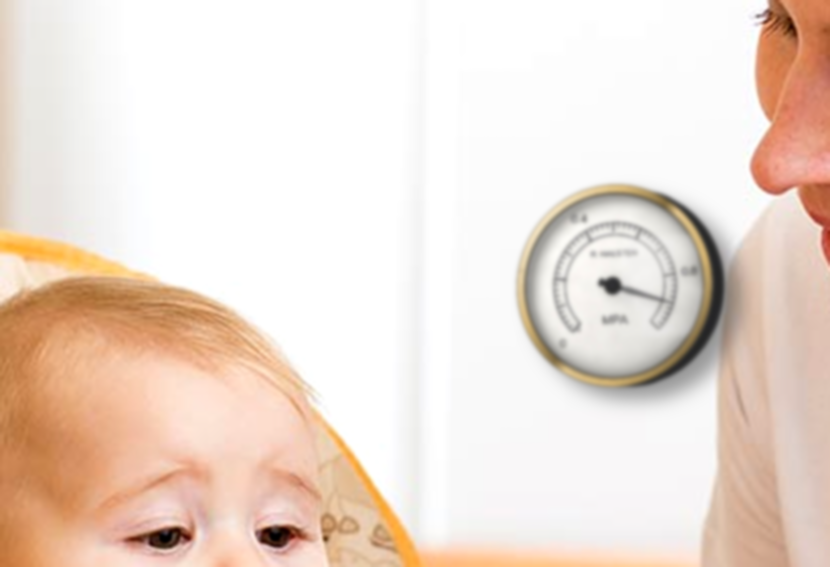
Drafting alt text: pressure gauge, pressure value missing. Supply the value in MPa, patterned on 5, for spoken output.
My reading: 0.9
